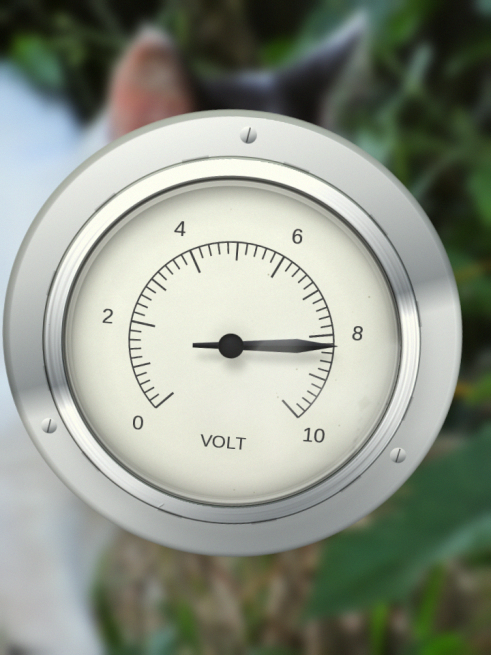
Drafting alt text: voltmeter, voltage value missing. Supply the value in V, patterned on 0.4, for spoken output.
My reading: 8.2
